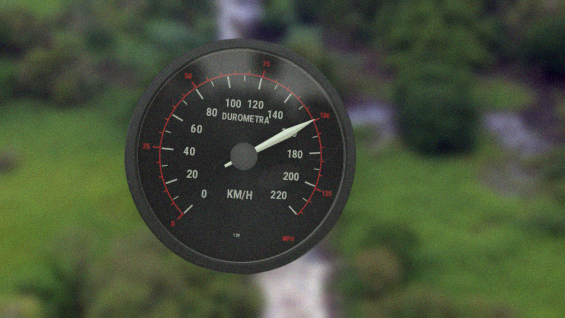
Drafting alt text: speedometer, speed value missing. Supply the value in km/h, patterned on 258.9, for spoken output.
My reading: 160
